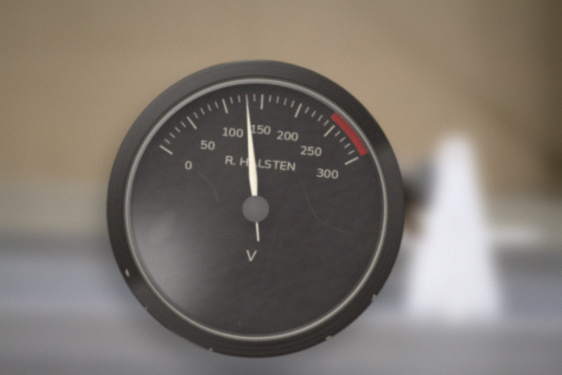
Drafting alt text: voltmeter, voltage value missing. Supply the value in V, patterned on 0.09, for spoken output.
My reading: 130
